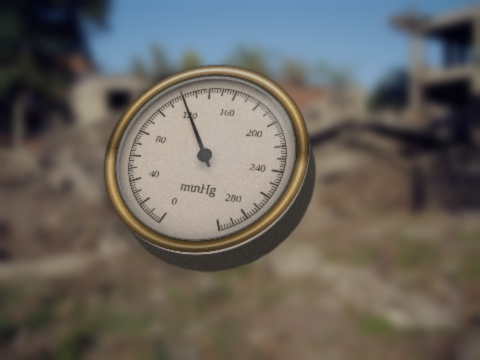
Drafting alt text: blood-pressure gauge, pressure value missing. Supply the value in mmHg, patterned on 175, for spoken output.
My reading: 120
